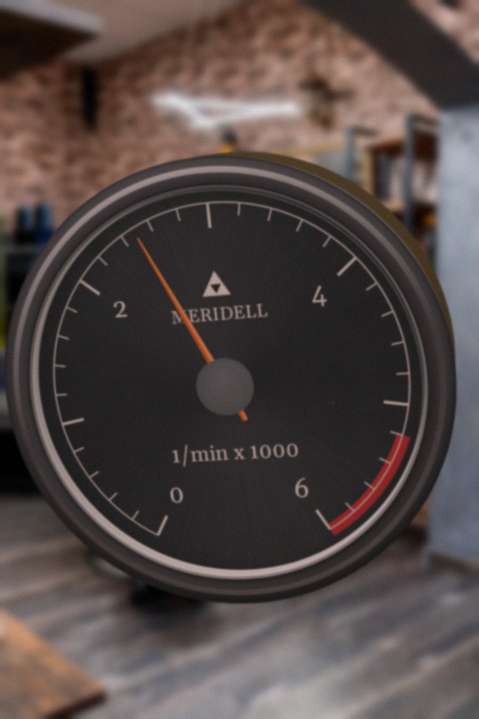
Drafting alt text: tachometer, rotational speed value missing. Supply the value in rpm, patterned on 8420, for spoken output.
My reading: 2500
